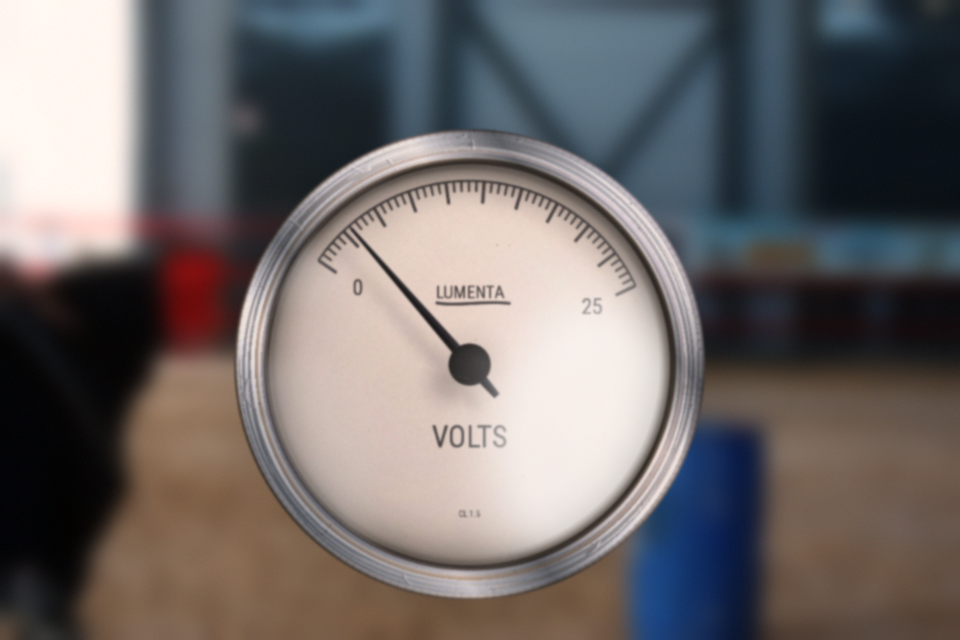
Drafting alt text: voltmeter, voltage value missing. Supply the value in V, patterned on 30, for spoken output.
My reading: 3
